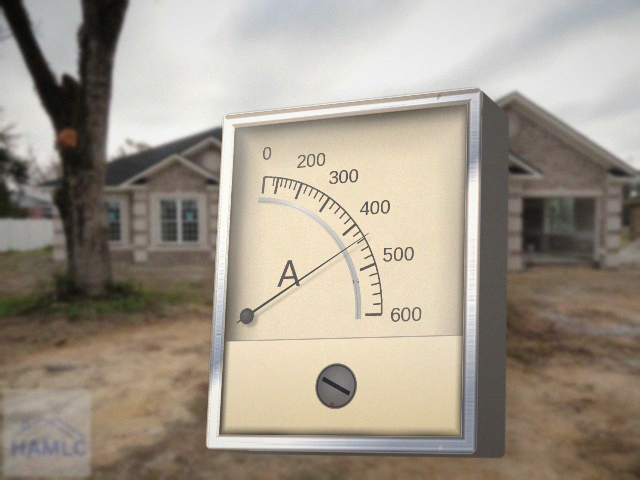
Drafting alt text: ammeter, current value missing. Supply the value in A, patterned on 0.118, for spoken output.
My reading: 440
